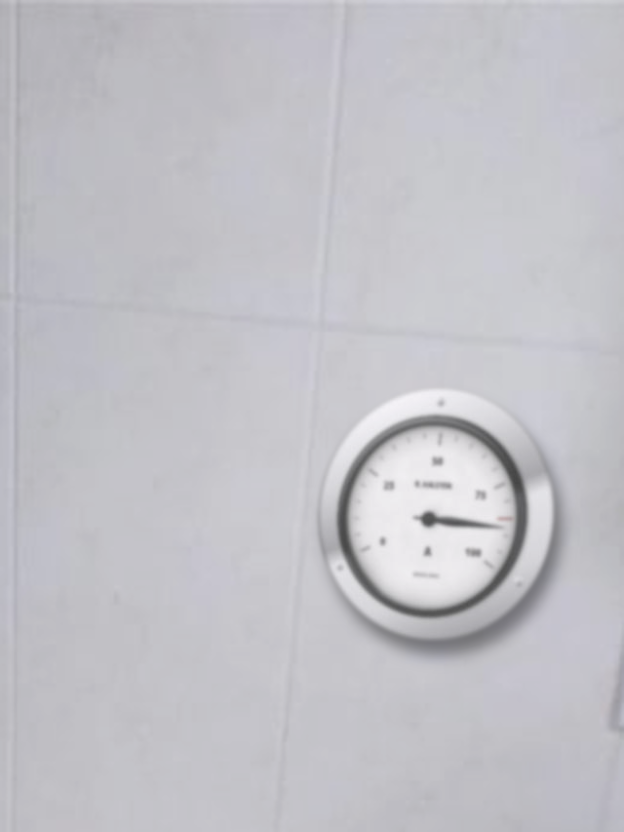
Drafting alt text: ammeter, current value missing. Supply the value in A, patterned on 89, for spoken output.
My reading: 87.5
